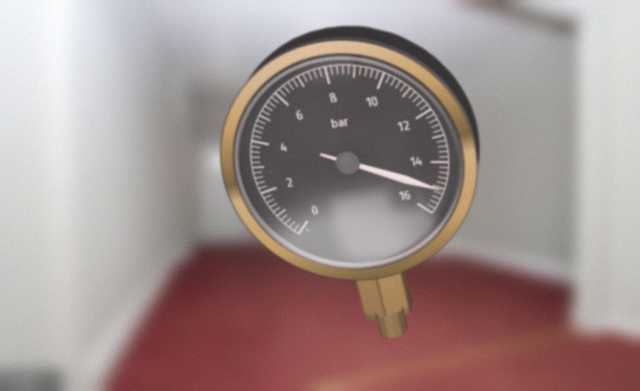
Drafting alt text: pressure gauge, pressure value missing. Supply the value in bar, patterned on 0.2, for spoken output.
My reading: 15
